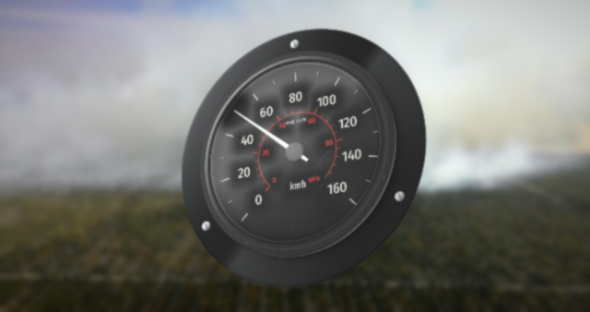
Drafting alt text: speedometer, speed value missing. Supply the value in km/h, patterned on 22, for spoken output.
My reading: 50
